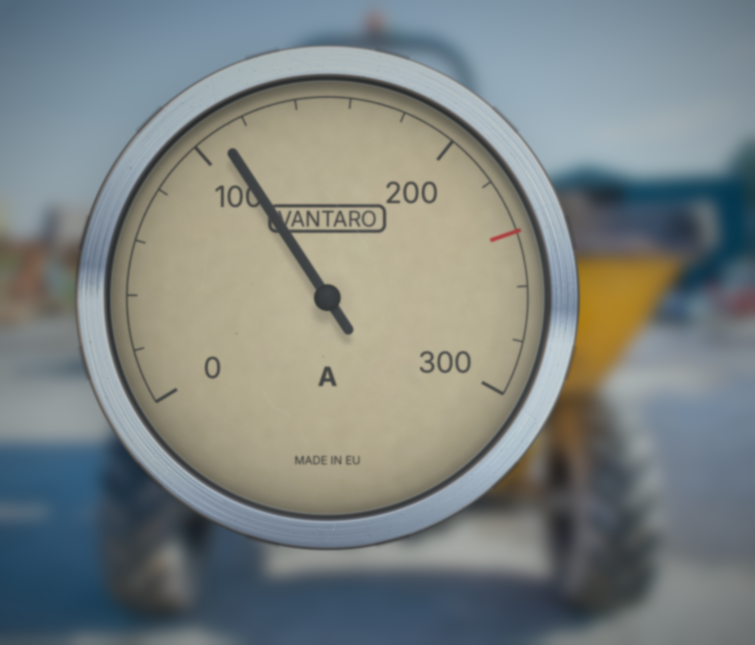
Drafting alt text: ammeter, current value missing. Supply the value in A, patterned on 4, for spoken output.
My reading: 110
